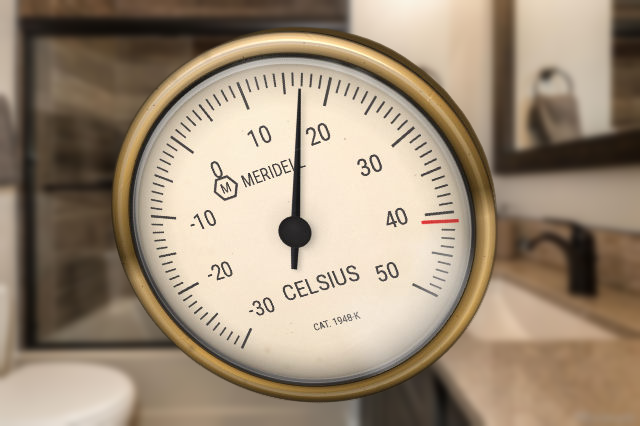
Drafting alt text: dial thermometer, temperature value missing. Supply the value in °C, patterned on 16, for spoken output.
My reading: 17
